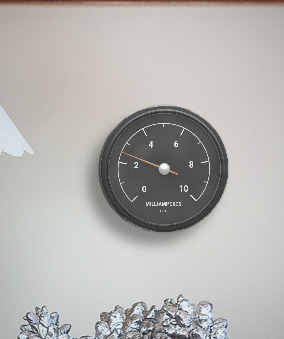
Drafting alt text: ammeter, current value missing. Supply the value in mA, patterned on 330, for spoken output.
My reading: 2.5
